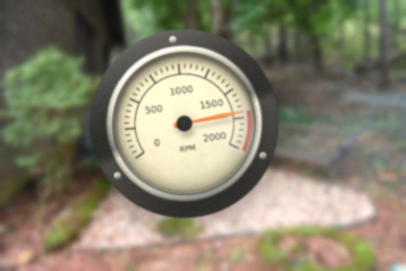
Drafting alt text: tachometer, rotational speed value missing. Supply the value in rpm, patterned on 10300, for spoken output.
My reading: 1700
